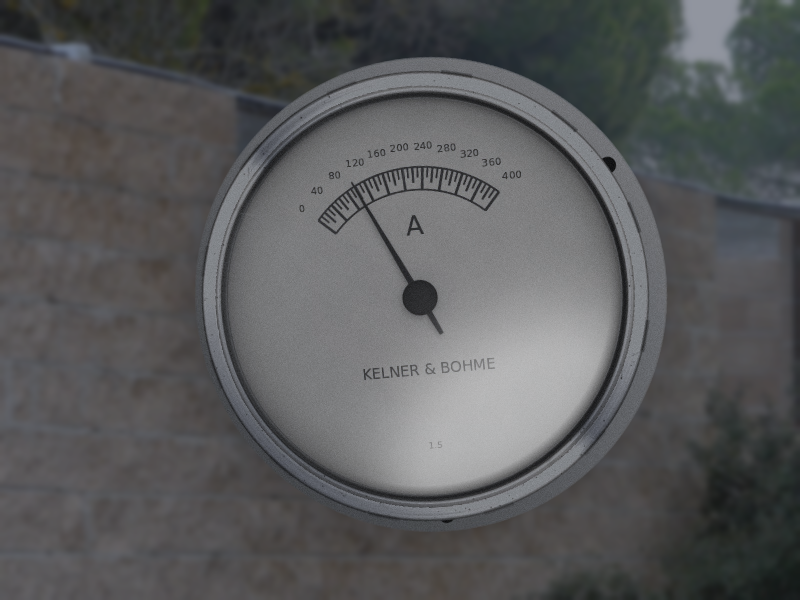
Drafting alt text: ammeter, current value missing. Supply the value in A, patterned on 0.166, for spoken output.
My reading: 100
